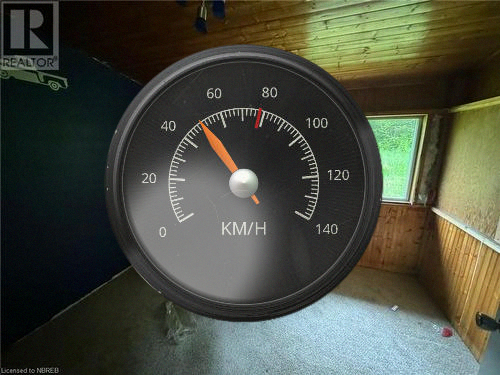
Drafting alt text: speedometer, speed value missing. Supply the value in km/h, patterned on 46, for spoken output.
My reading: 50
